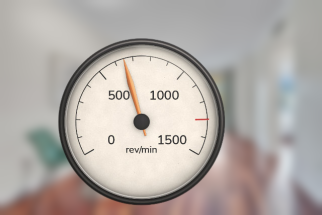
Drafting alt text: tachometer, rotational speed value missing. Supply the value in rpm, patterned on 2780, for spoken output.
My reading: 650
